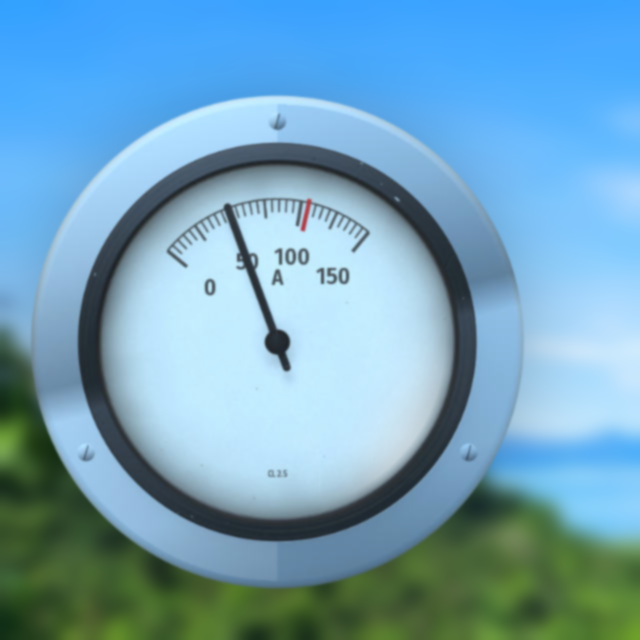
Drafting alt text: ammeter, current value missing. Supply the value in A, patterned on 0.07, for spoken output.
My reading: 50
